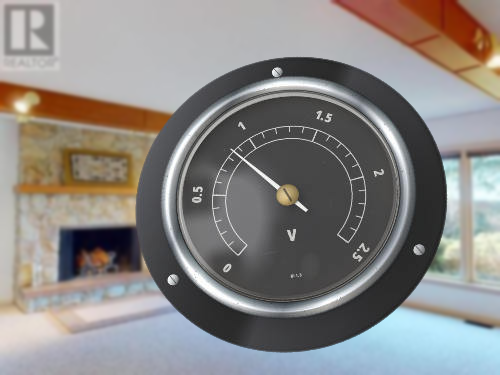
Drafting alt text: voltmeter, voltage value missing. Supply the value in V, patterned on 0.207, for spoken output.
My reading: 0.85
